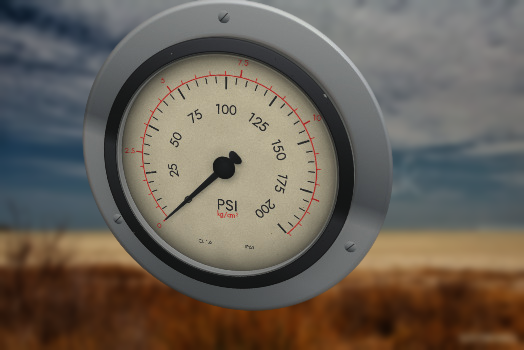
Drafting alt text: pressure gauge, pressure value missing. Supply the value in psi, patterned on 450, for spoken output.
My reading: 0
